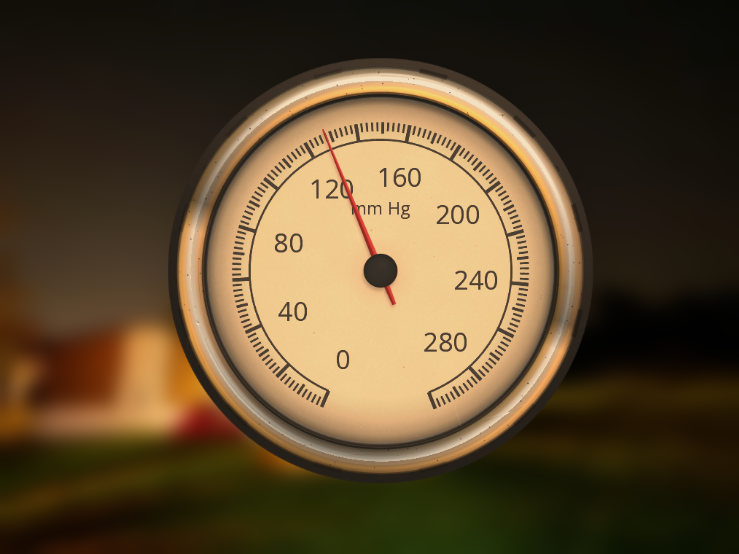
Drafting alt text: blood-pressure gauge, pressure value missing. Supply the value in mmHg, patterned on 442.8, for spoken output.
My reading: 128
